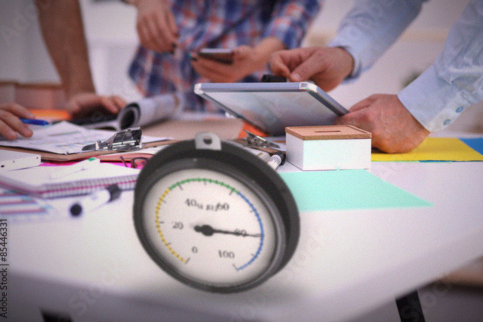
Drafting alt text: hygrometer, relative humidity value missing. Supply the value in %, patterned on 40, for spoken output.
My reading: 80
